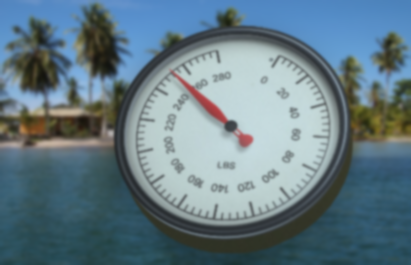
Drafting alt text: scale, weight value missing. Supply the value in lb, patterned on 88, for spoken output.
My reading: 252
